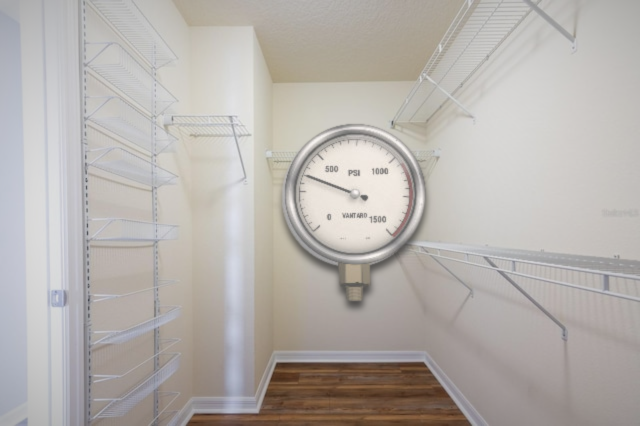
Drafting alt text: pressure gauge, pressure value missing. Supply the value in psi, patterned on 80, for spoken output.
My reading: 350
